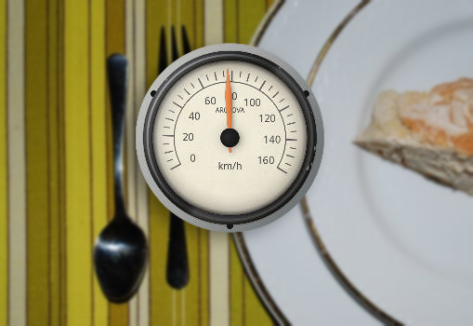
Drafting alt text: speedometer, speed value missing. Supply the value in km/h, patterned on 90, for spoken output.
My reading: 77.5
